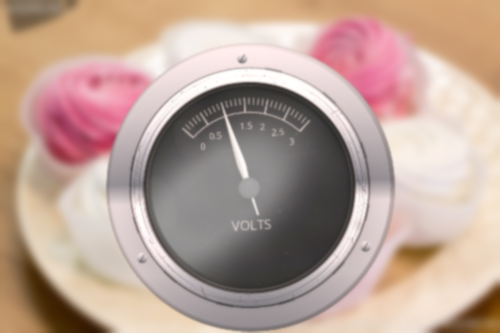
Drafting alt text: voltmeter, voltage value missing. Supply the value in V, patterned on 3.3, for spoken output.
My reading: 1
